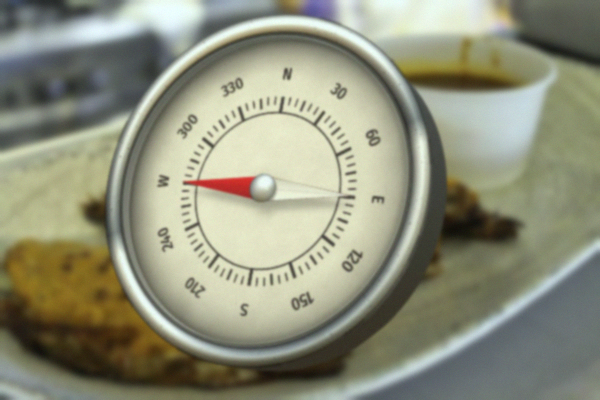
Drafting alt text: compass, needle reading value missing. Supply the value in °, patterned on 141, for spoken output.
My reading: 270
